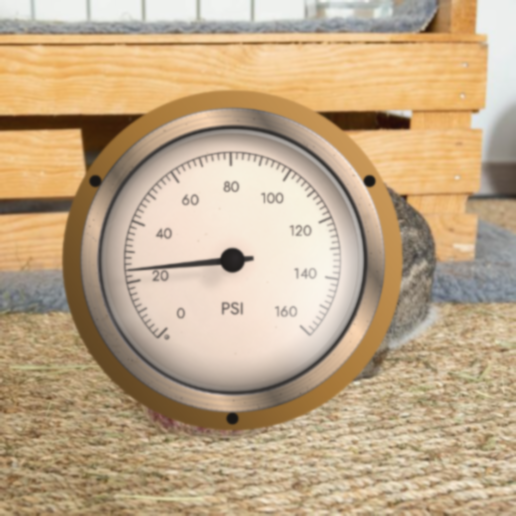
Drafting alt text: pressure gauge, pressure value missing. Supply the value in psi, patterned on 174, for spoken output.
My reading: 24
